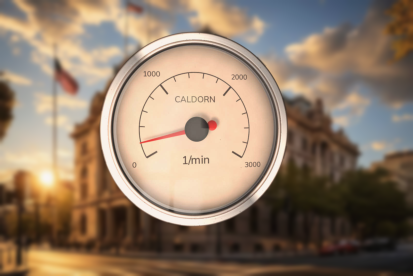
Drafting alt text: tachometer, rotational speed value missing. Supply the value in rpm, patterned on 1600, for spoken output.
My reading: 200
